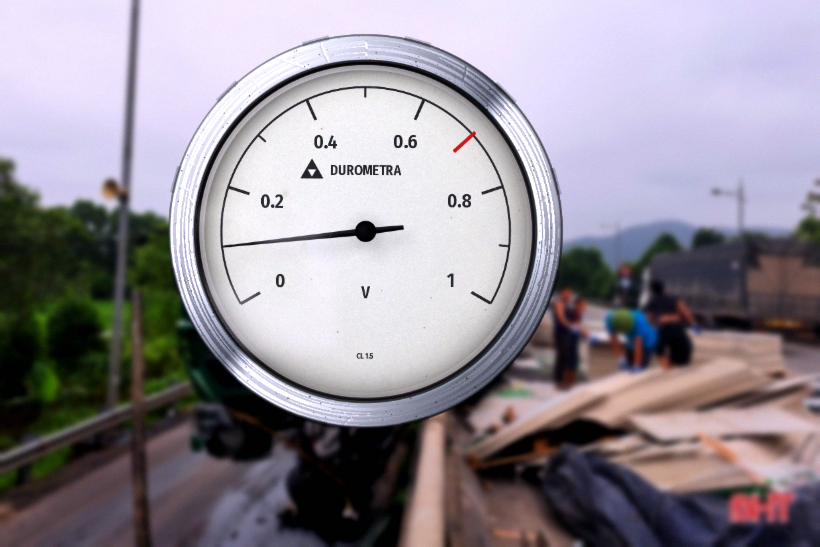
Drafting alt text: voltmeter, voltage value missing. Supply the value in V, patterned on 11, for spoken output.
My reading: 0.1
